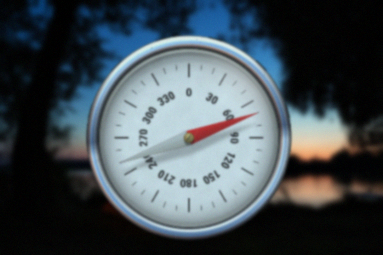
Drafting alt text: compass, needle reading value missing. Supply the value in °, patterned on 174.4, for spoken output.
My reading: 70
